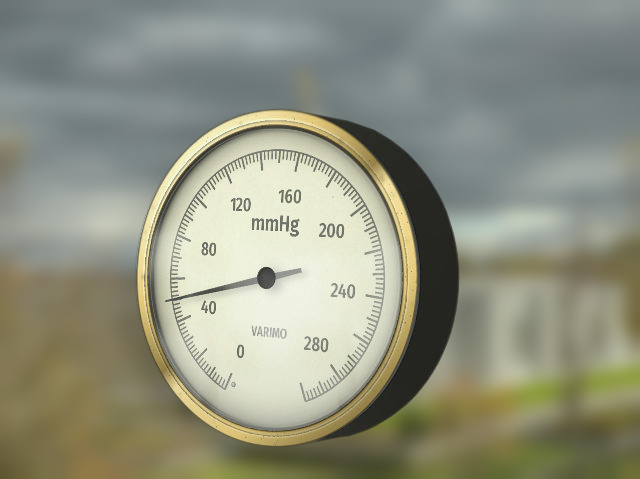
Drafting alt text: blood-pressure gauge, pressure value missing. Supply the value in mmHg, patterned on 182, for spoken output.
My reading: 50
